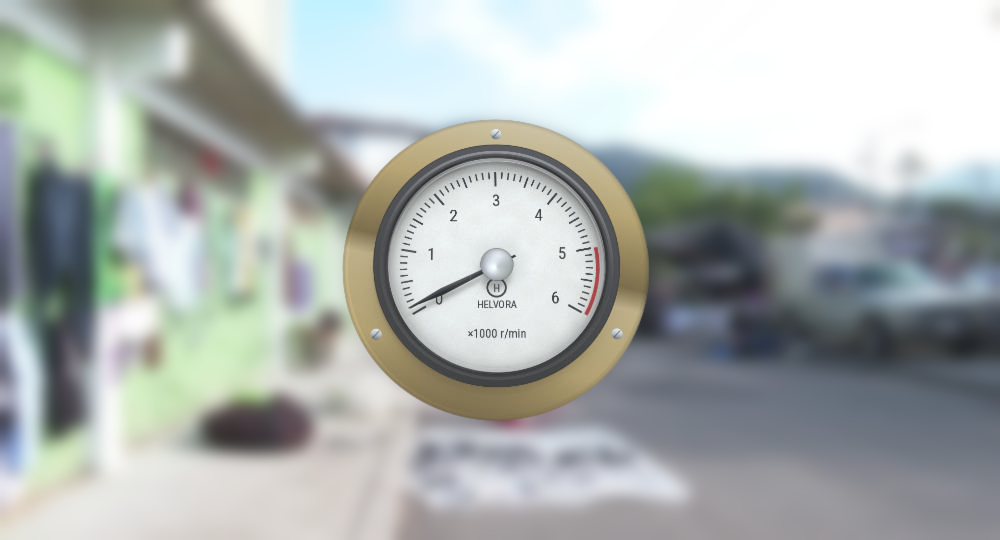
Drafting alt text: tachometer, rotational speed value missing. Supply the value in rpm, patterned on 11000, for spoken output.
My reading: 100
